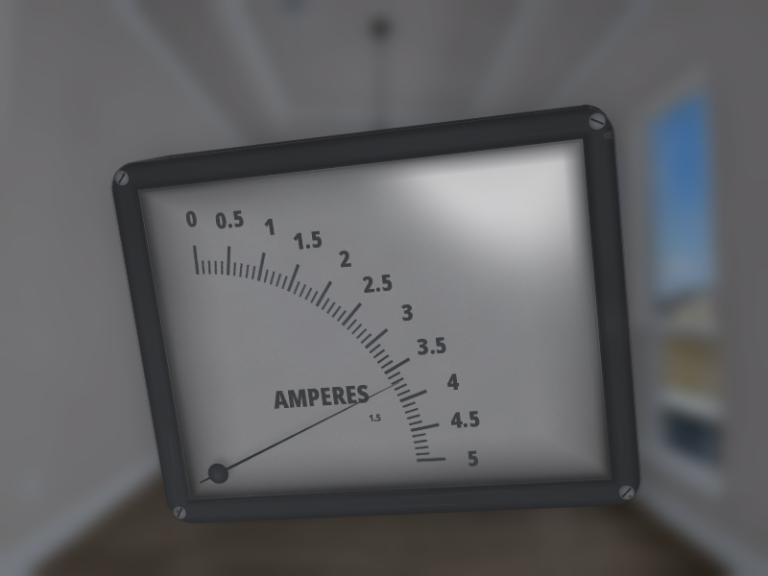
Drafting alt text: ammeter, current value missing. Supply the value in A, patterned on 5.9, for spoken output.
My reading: 3.7
